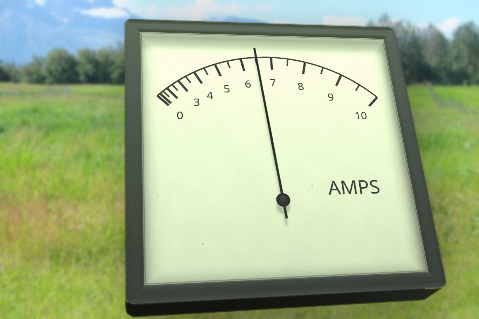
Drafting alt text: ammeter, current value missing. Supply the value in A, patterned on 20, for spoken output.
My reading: 6.5
